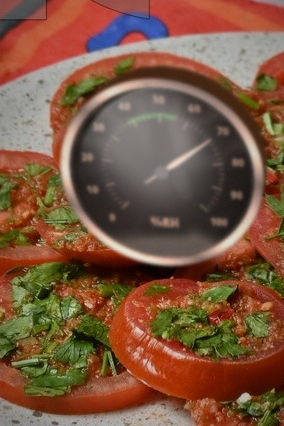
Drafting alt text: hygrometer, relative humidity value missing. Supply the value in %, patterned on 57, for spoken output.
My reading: 70
